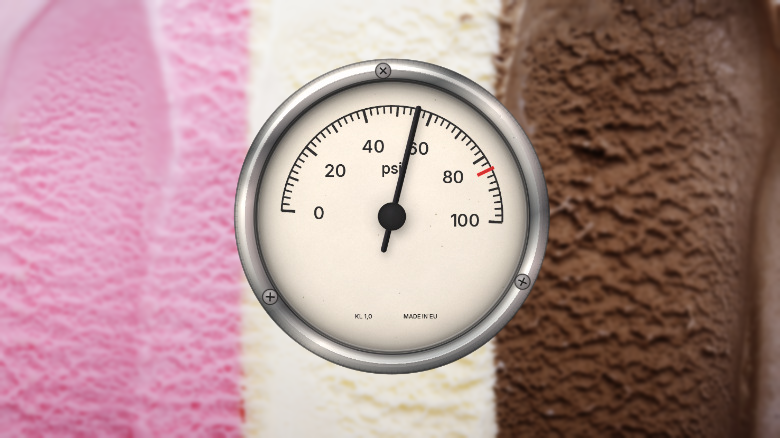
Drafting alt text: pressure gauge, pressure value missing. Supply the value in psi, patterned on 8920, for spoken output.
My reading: 56
